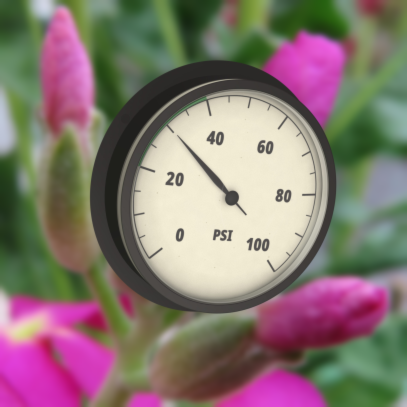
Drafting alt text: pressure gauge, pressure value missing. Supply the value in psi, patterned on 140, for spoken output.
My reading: 30
